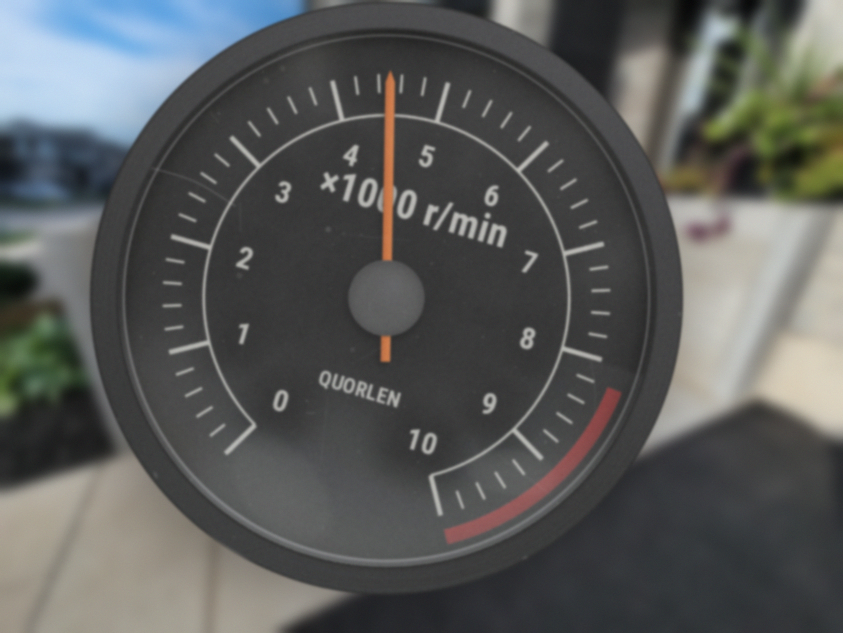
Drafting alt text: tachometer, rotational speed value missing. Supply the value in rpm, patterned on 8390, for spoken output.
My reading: 4500
